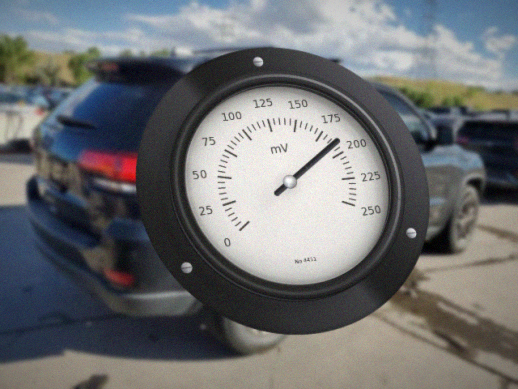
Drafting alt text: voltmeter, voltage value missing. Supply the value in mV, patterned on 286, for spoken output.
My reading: 190
